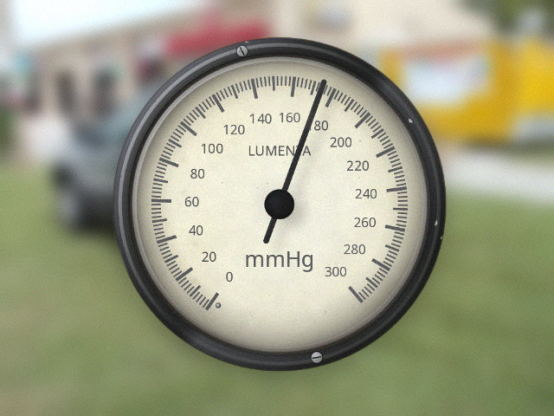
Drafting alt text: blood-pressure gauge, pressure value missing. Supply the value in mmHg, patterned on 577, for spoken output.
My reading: 174
